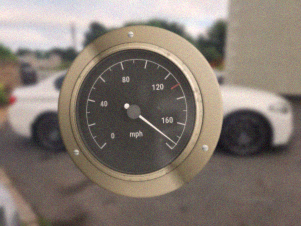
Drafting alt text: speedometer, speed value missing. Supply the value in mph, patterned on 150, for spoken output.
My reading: 175
